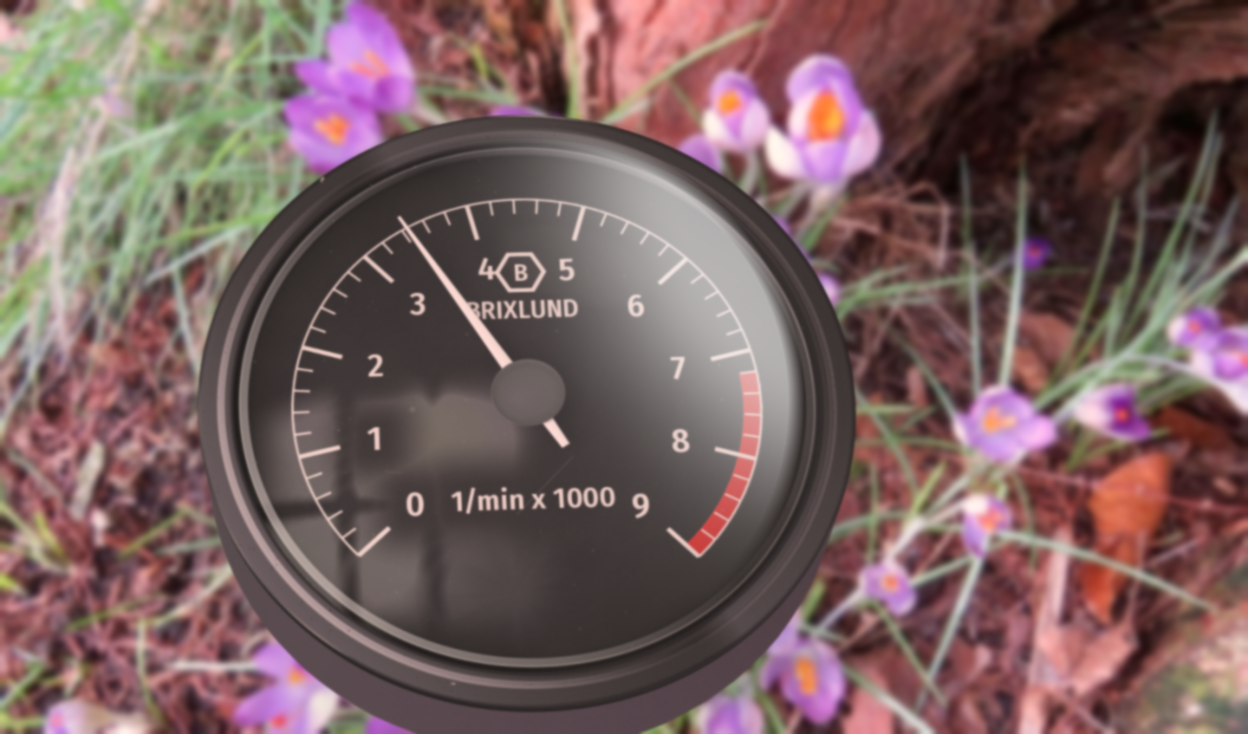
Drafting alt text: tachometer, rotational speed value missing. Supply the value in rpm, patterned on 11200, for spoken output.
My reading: 3400
